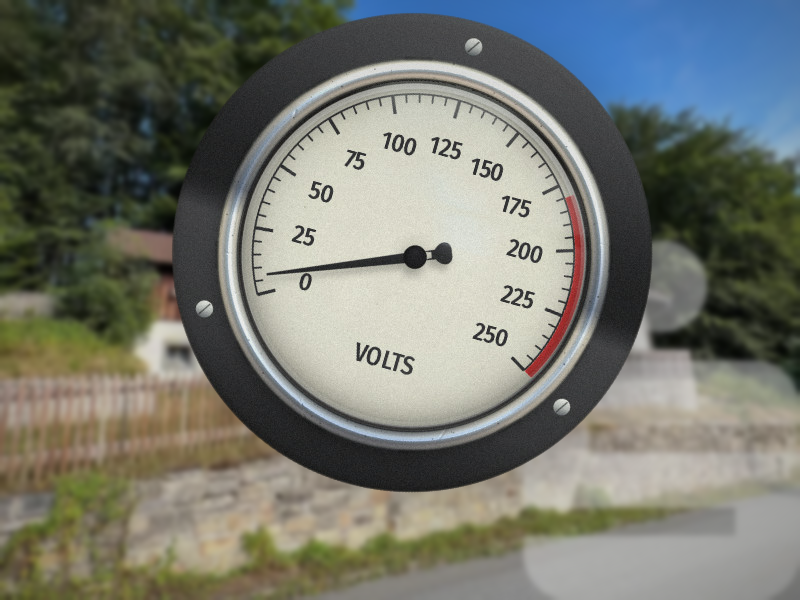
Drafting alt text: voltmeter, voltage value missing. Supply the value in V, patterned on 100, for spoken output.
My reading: 7.5
